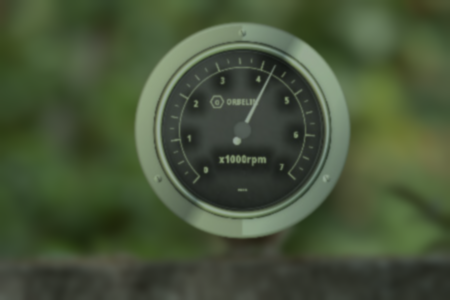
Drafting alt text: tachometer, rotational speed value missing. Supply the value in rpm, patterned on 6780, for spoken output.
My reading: 4250
